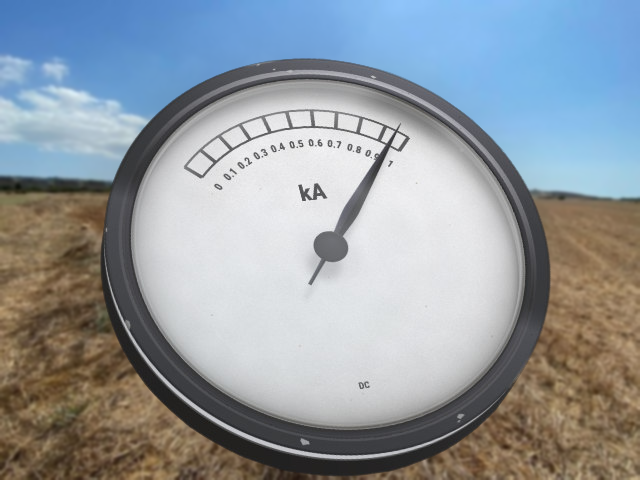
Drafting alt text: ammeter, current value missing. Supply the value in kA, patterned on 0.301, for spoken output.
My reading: 0.95
